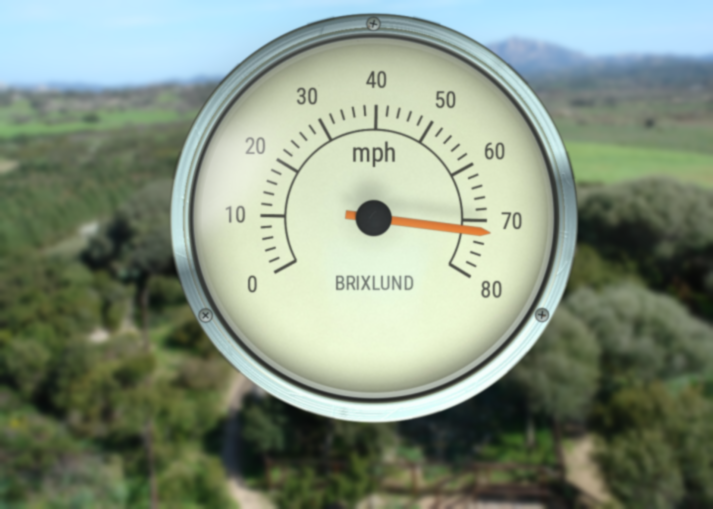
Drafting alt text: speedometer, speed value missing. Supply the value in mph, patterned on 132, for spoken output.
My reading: 72
